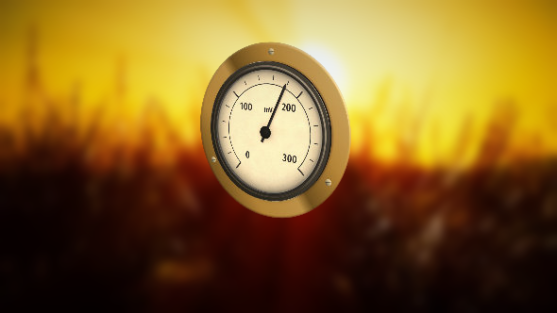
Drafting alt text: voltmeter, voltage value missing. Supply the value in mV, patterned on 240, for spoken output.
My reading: 180
